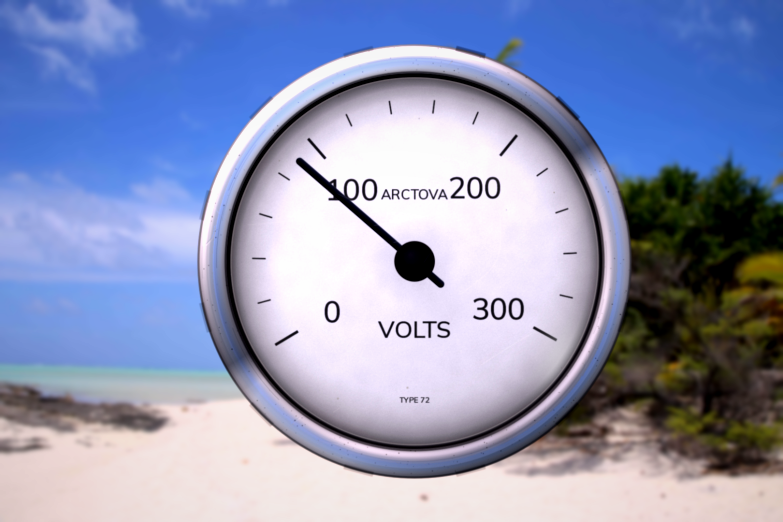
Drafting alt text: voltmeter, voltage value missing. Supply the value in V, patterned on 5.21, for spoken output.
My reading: 90
